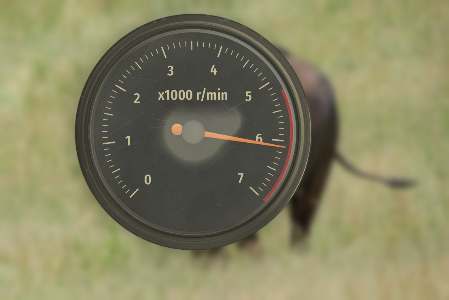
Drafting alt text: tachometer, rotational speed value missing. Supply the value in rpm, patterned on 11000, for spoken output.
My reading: 6100
